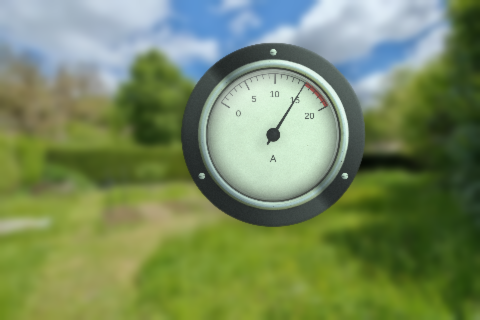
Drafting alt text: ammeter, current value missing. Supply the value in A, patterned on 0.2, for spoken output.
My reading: 15
